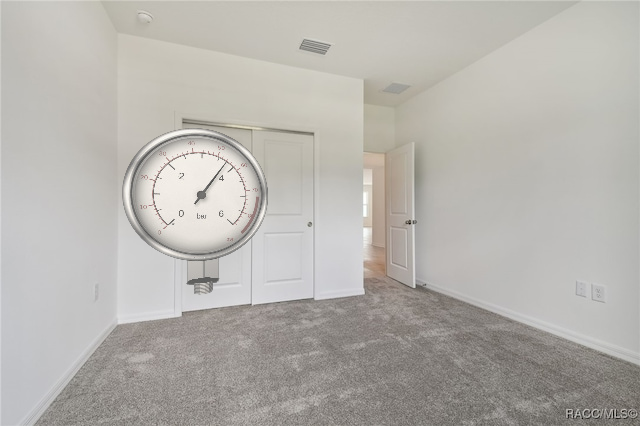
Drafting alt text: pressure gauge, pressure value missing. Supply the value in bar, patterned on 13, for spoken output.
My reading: 3.75
